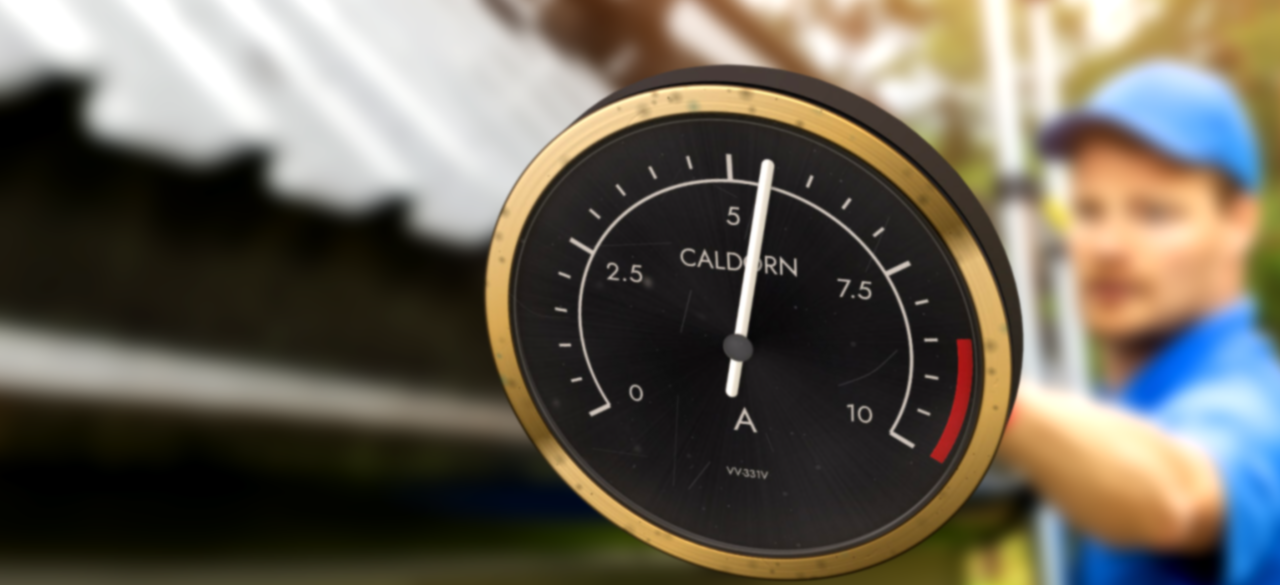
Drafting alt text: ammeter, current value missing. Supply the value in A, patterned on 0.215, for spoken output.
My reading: 5.5
